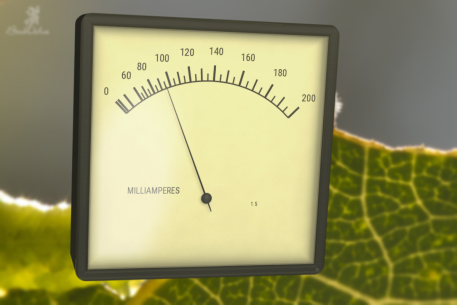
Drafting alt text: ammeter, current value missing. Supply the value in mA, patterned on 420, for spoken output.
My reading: 95
